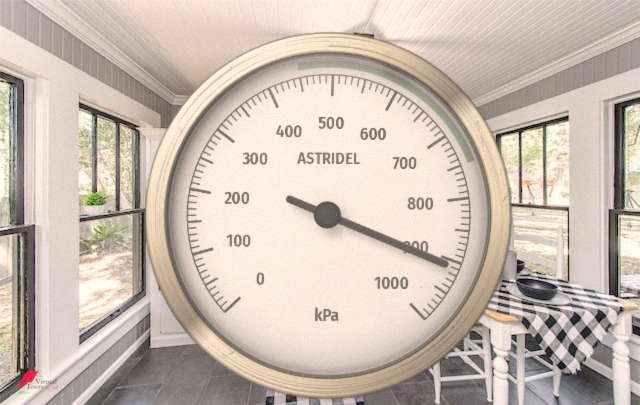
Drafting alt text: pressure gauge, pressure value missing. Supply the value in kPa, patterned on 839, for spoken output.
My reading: 910
